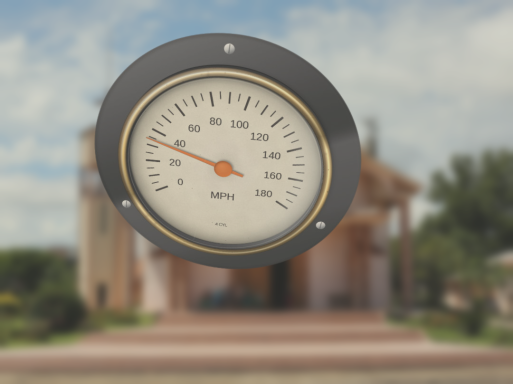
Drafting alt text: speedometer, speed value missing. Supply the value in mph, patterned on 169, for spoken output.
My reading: 35
